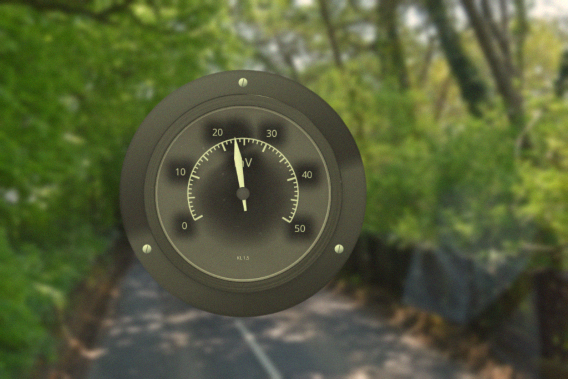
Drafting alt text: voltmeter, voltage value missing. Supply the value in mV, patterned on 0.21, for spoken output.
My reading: 23
